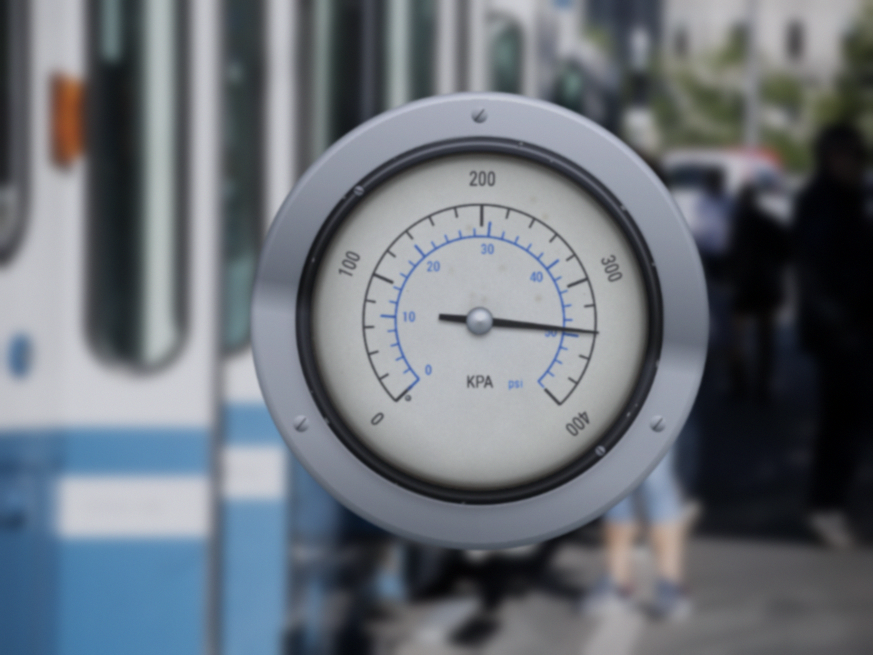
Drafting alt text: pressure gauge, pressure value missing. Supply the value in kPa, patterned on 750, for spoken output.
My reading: 340
